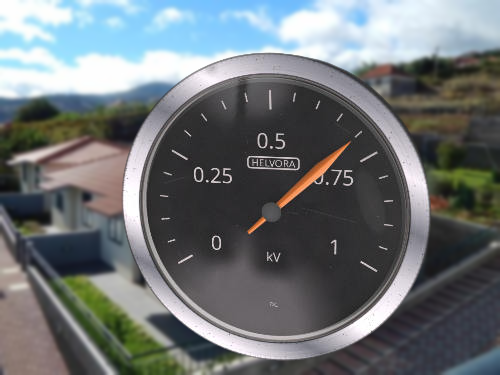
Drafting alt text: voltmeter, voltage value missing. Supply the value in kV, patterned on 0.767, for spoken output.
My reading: 0.7
